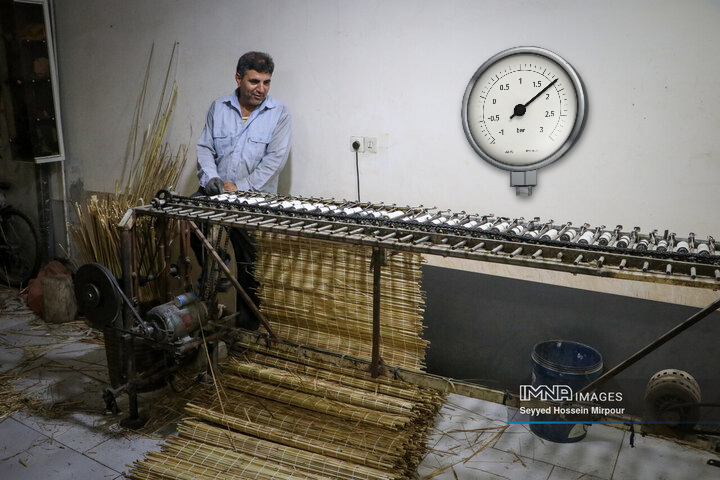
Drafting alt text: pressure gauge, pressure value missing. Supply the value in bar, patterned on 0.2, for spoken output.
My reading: 1.8
